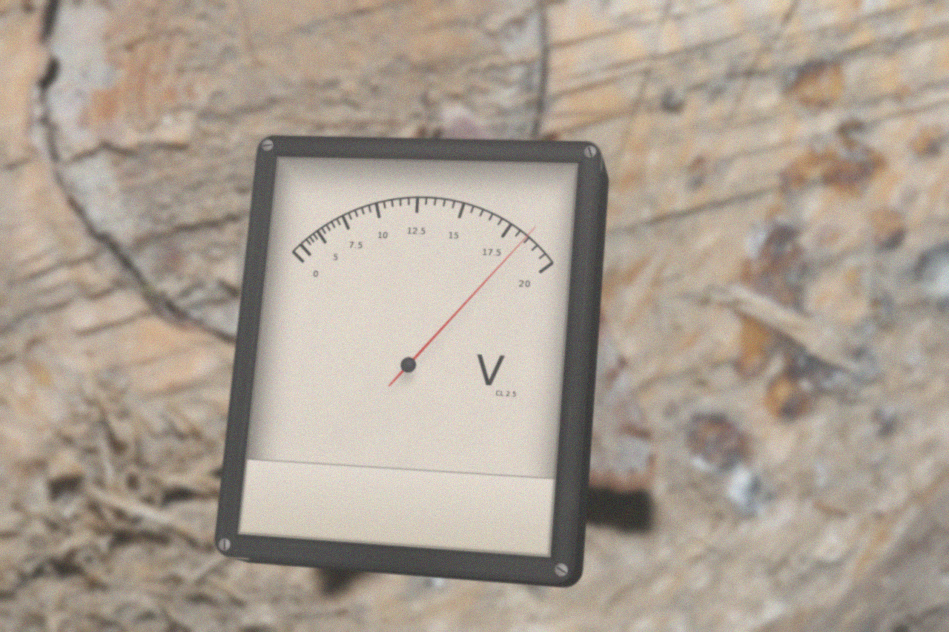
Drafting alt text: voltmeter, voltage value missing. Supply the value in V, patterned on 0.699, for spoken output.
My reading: 18.5
